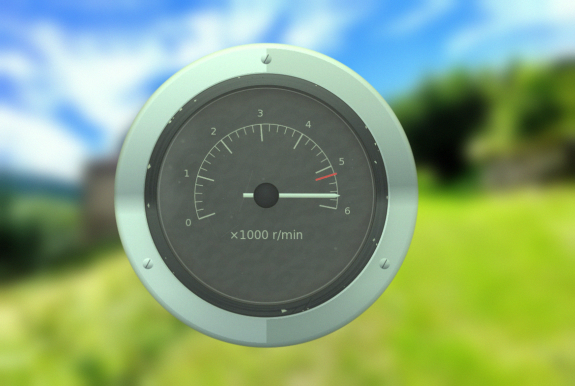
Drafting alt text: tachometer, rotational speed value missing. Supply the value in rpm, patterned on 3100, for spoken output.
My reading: 5700
